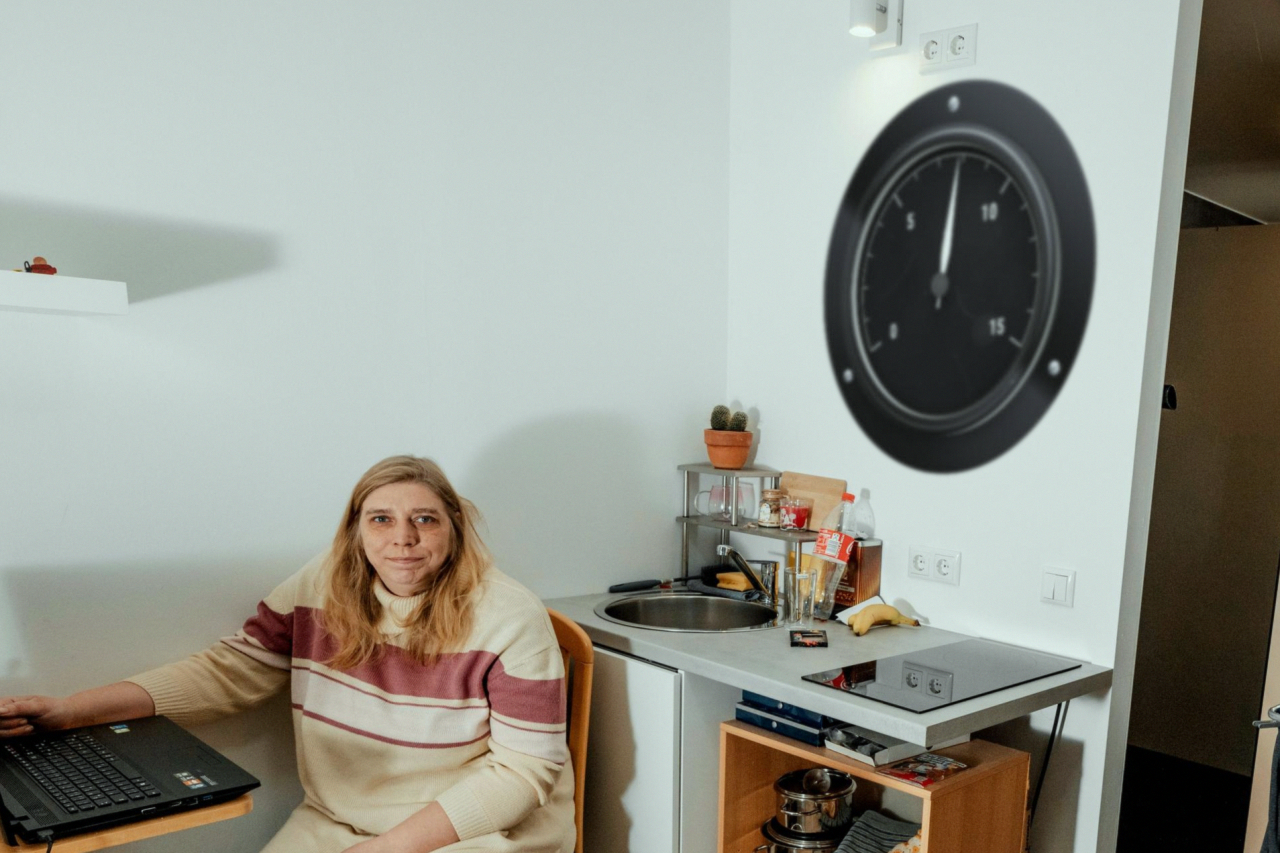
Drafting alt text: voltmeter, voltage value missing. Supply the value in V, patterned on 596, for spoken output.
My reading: 8
